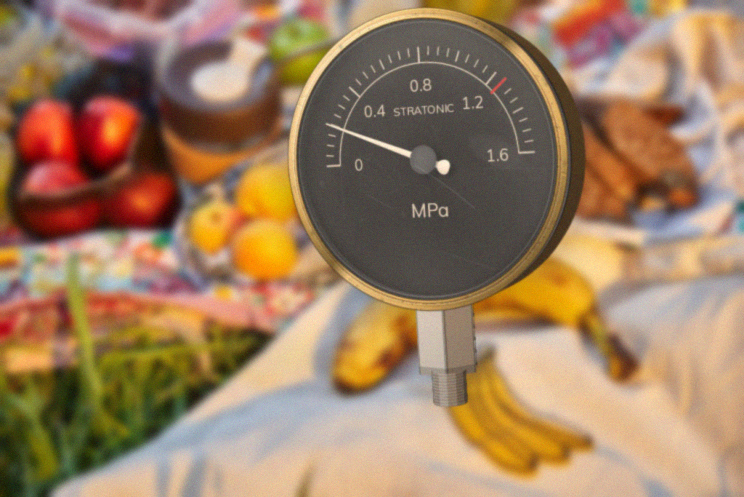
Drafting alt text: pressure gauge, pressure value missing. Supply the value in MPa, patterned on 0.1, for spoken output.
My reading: 0.2
